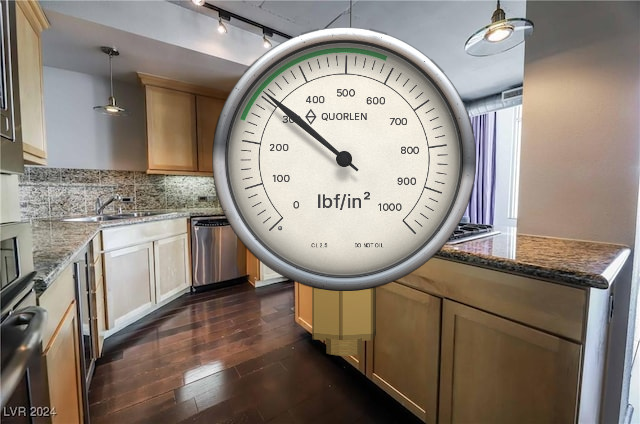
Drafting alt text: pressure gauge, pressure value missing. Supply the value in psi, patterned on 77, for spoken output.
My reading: 310
